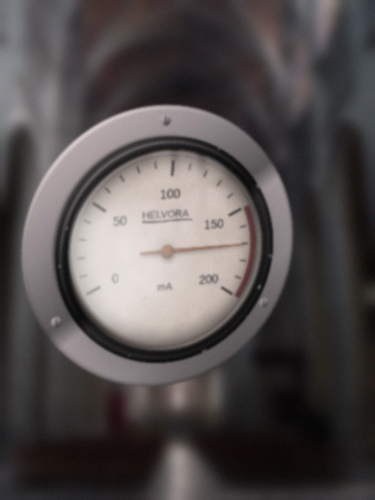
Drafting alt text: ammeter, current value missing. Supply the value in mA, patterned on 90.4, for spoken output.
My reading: 170
